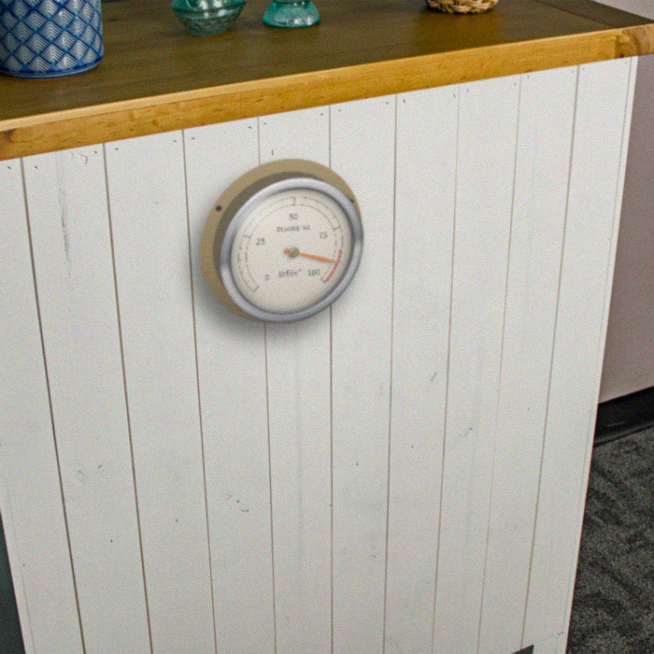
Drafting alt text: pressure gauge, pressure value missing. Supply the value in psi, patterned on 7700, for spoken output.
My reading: 90
